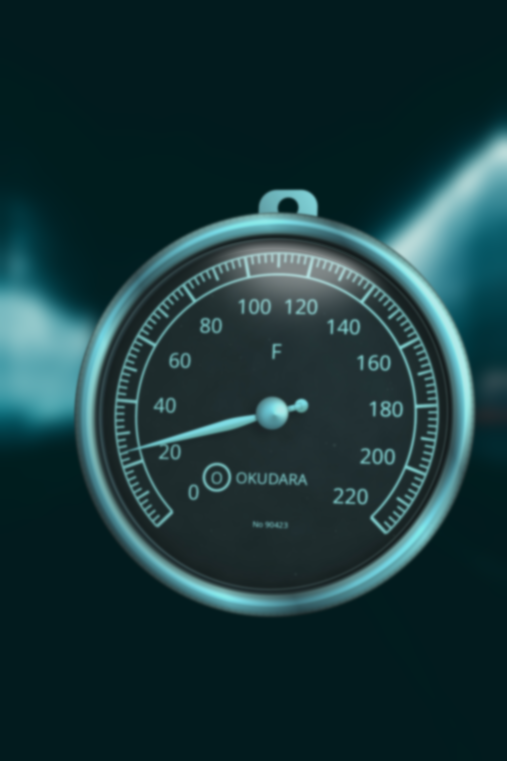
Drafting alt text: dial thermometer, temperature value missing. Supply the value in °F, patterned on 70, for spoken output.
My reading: 24
